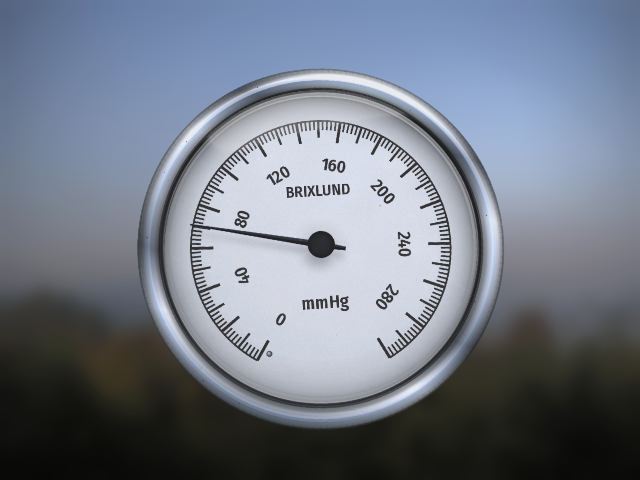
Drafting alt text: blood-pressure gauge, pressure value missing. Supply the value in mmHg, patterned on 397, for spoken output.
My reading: 70
